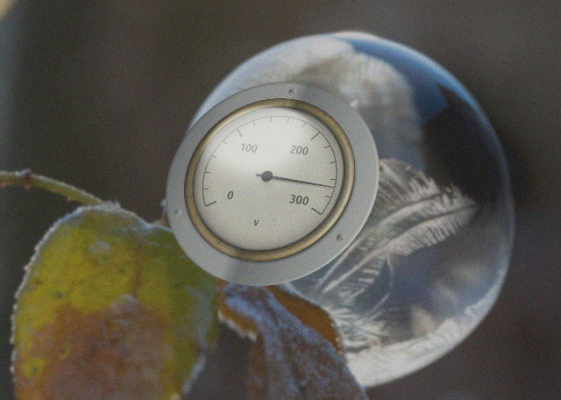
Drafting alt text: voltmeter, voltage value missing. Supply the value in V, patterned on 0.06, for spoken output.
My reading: 270
